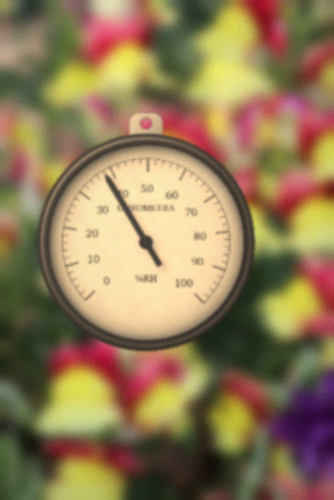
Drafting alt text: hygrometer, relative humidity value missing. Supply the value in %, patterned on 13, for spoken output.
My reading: 38
